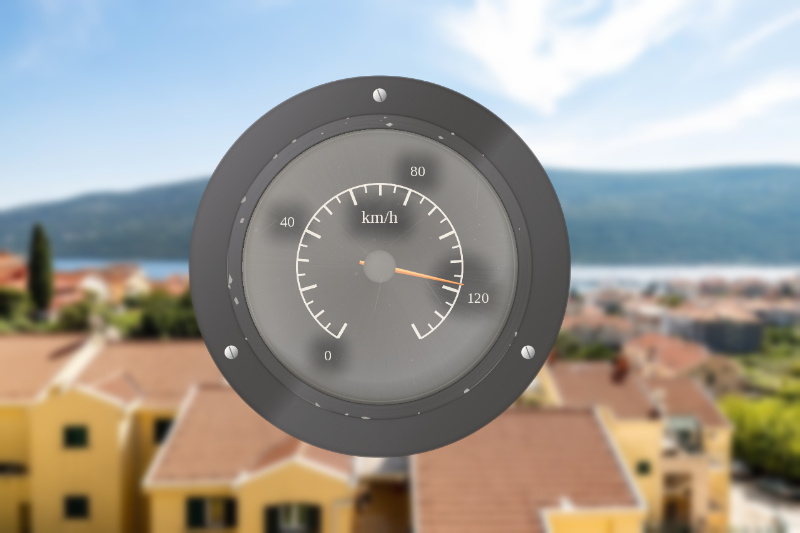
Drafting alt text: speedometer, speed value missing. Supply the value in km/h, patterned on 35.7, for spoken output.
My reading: 117.5
